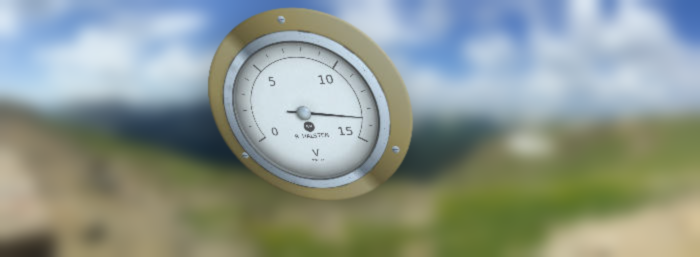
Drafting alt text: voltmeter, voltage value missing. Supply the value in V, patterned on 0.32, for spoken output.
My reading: 13.5
